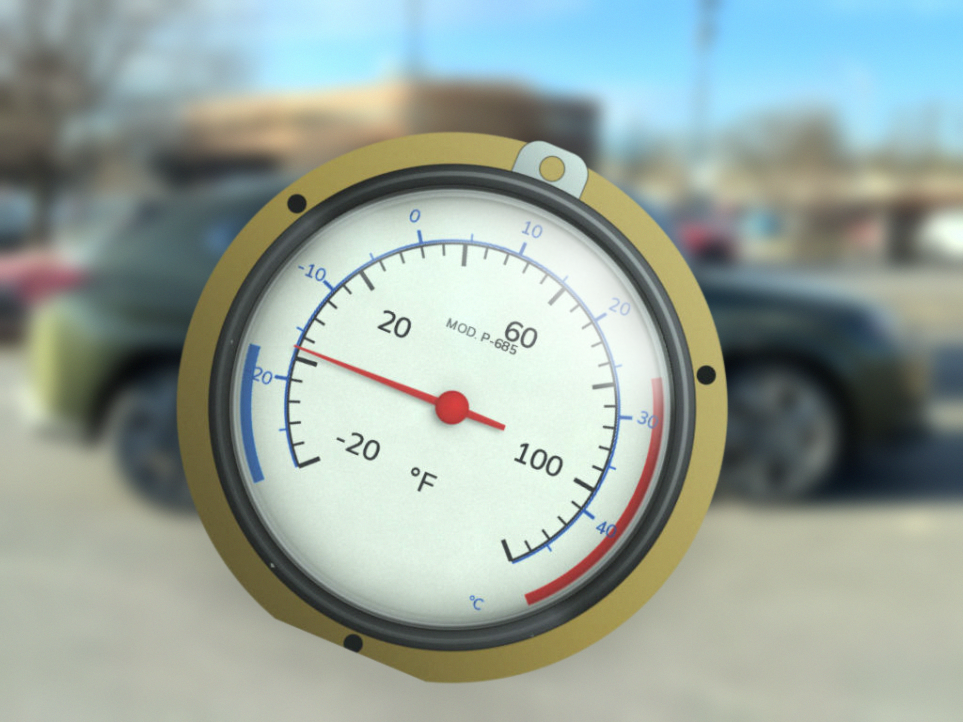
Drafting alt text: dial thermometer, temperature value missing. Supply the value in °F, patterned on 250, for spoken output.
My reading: 2
